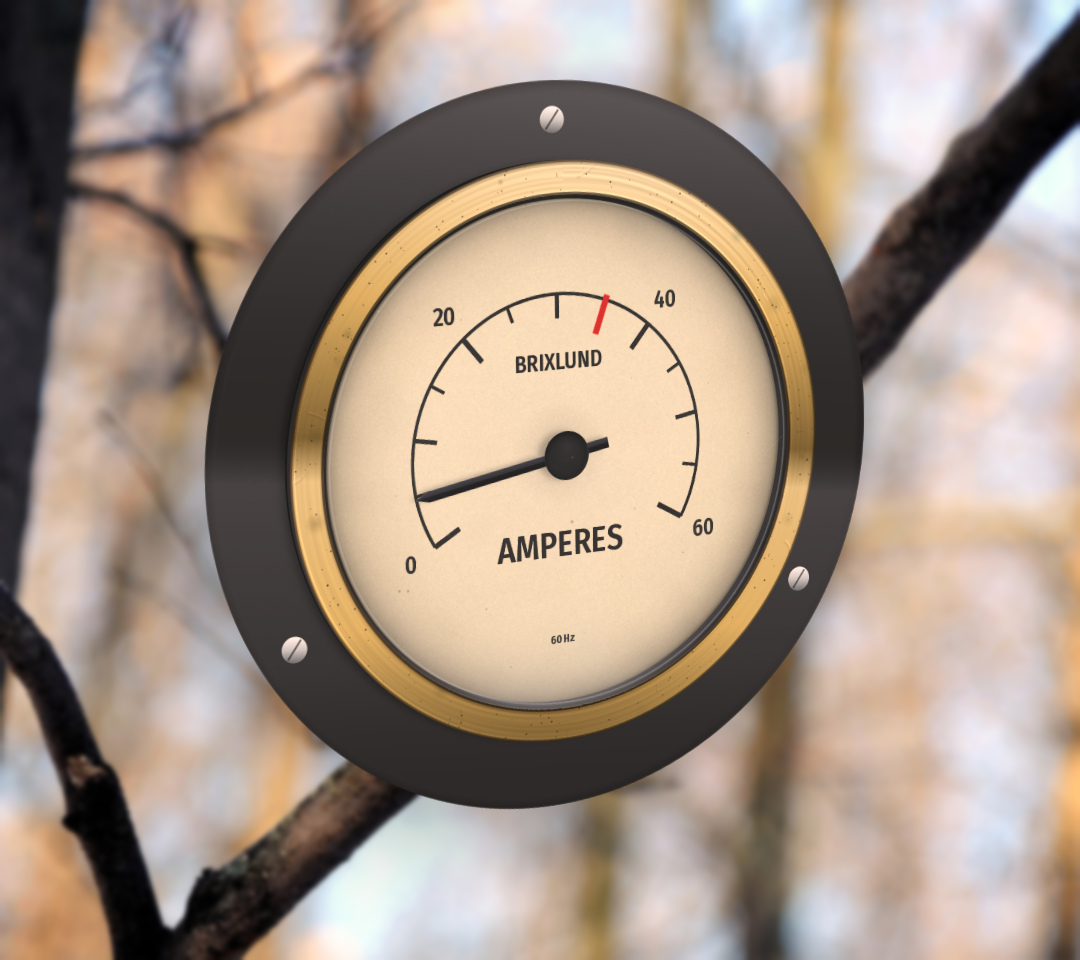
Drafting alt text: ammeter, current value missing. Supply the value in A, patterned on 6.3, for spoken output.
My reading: 5
